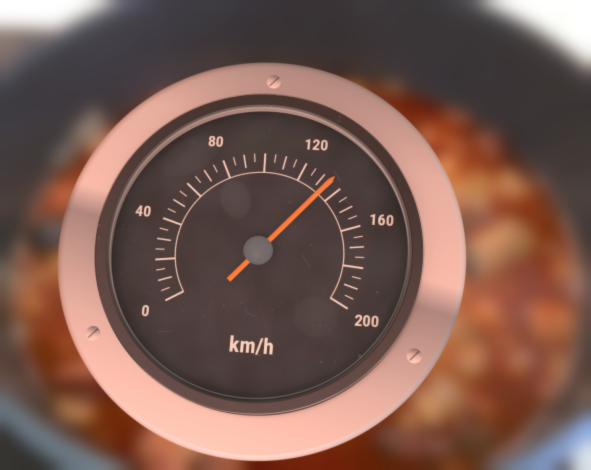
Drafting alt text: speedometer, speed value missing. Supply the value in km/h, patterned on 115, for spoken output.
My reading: 135
